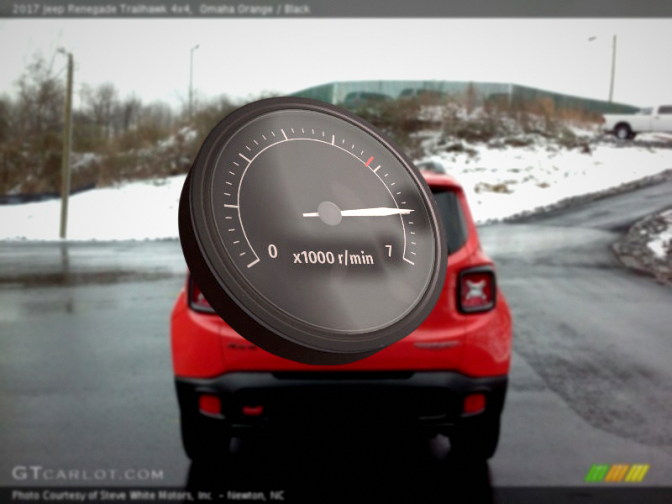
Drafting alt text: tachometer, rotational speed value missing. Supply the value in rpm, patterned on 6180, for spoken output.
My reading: 6000
